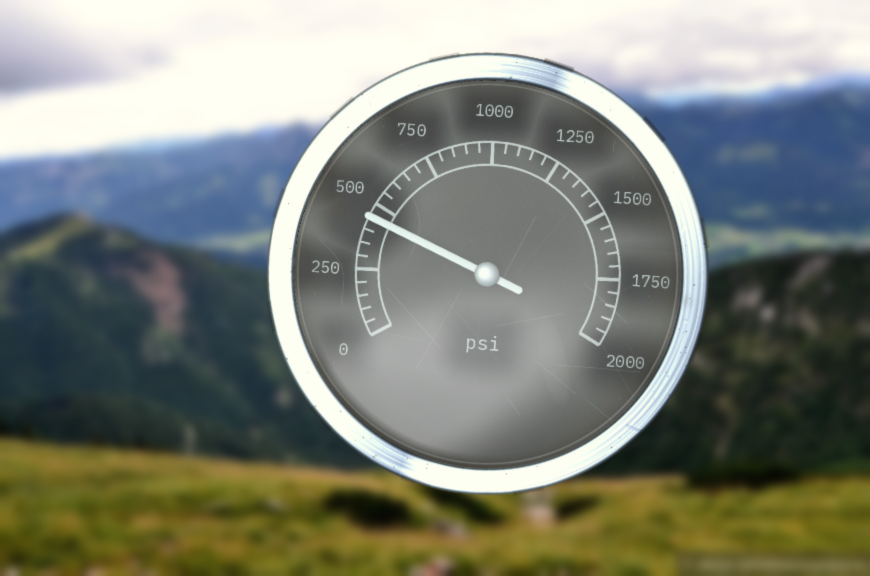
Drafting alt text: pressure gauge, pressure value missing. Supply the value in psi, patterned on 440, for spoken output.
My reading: 450
